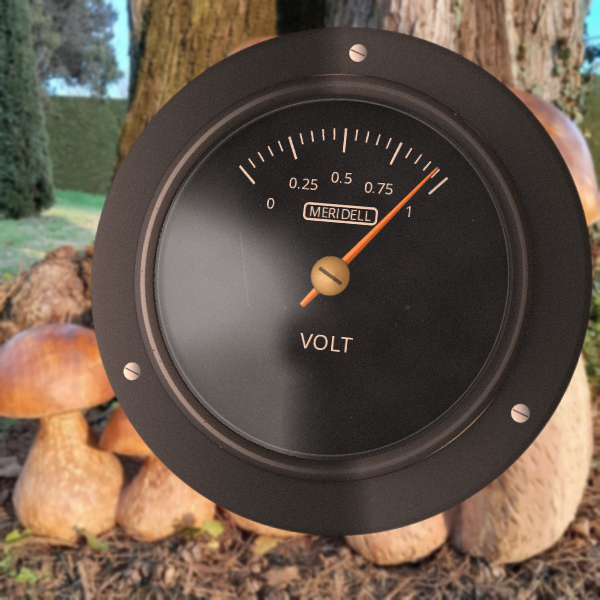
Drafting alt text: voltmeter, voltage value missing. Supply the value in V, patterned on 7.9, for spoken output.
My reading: 0.95
